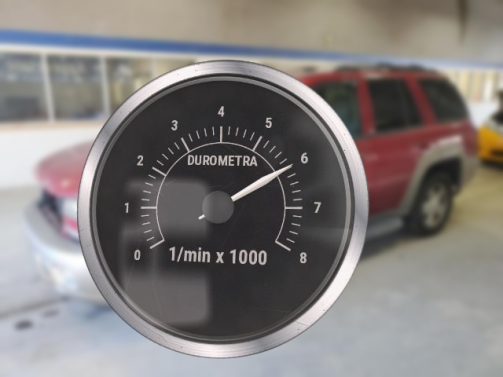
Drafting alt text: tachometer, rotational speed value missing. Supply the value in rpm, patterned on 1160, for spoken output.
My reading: 6000
